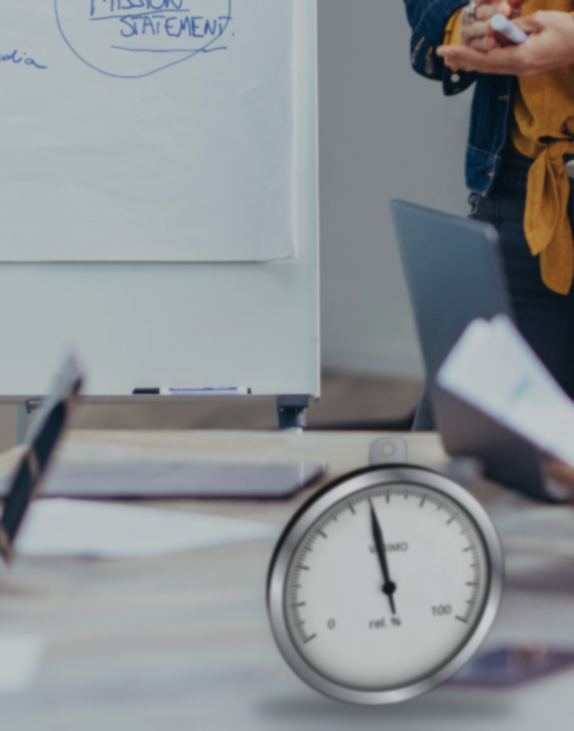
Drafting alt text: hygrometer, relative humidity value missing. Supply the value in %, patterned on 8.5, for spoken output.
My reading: 45
